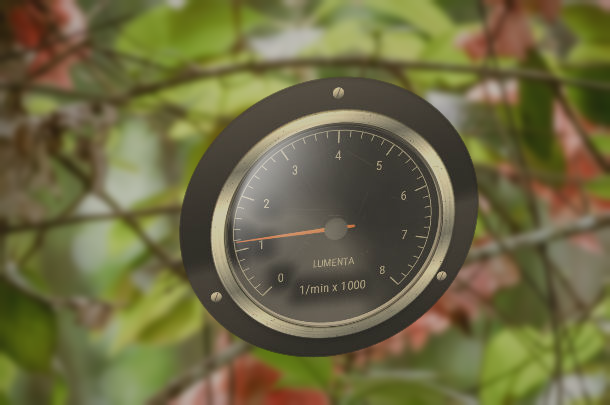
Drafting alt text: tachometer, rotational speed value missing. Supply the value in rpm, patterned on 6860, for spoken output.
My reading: 1200
